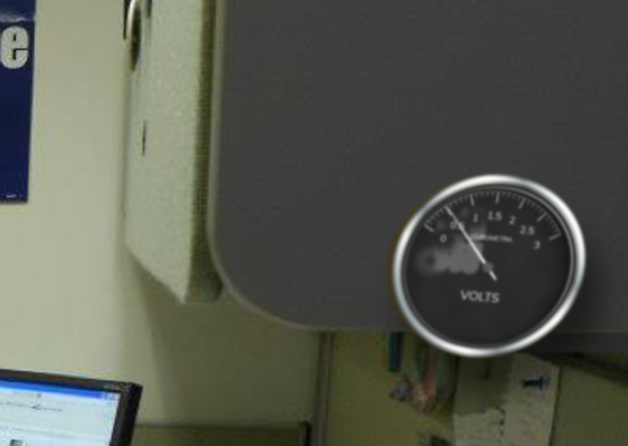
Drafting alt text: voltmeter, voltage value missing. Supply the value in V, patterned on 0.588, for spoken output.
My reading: 0.5
